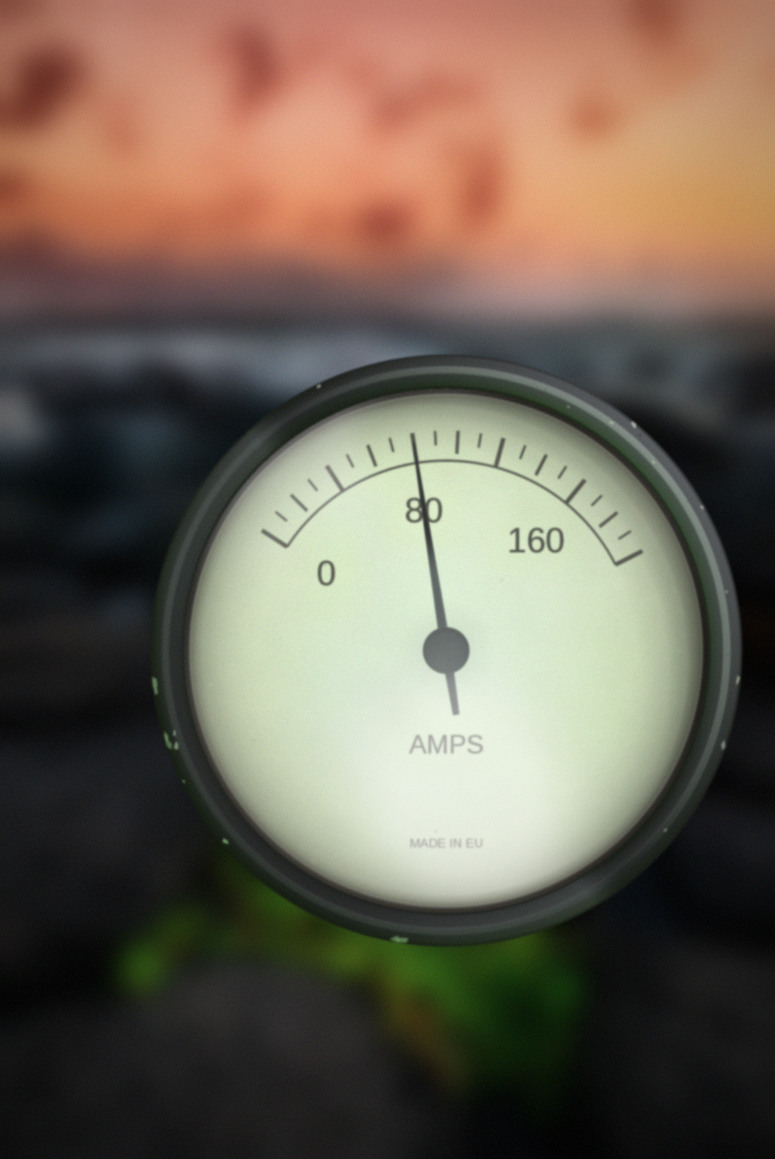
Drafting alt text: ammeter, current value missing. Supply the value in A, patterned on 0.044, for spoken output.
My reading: 80
